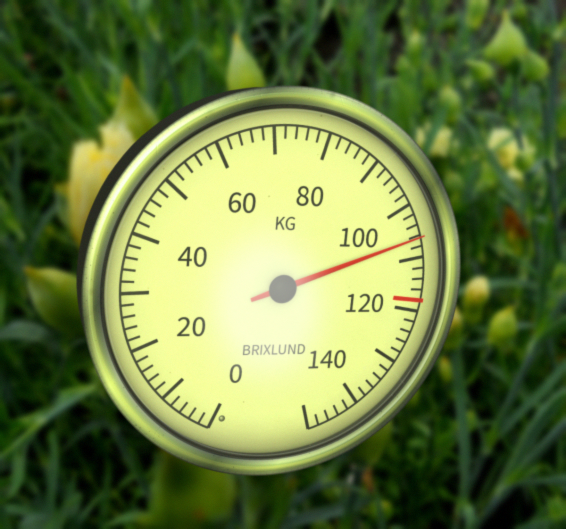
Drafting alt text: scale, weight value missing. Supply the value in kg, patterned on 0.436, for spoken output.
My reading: 106
